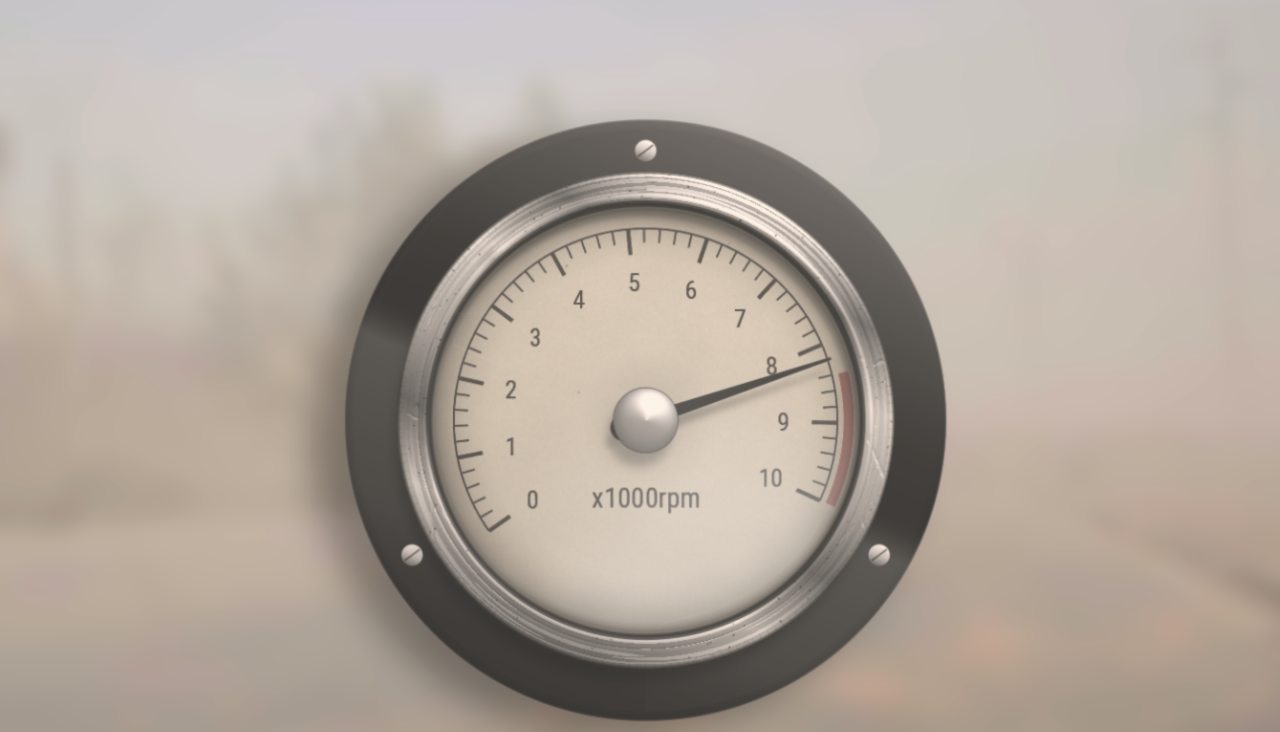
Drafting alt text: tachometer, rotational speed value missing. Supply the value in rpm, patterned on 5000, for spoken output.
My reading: 8200
